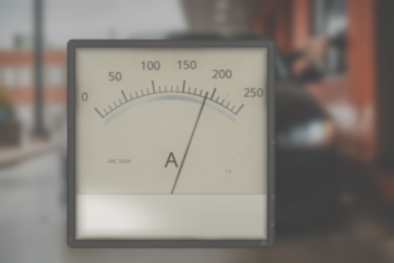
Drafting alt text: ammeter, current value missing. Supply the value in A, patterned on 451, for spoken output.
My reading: 190
